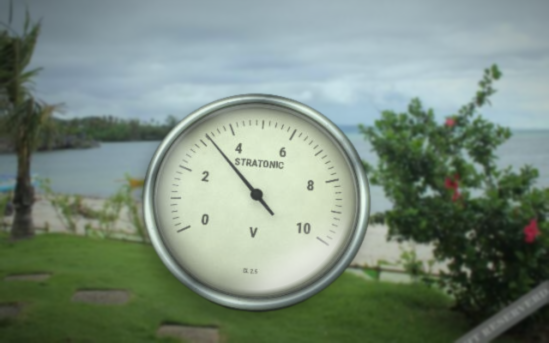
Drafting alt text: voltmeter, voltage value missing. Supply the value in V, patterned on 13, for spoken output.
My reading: 3.2
